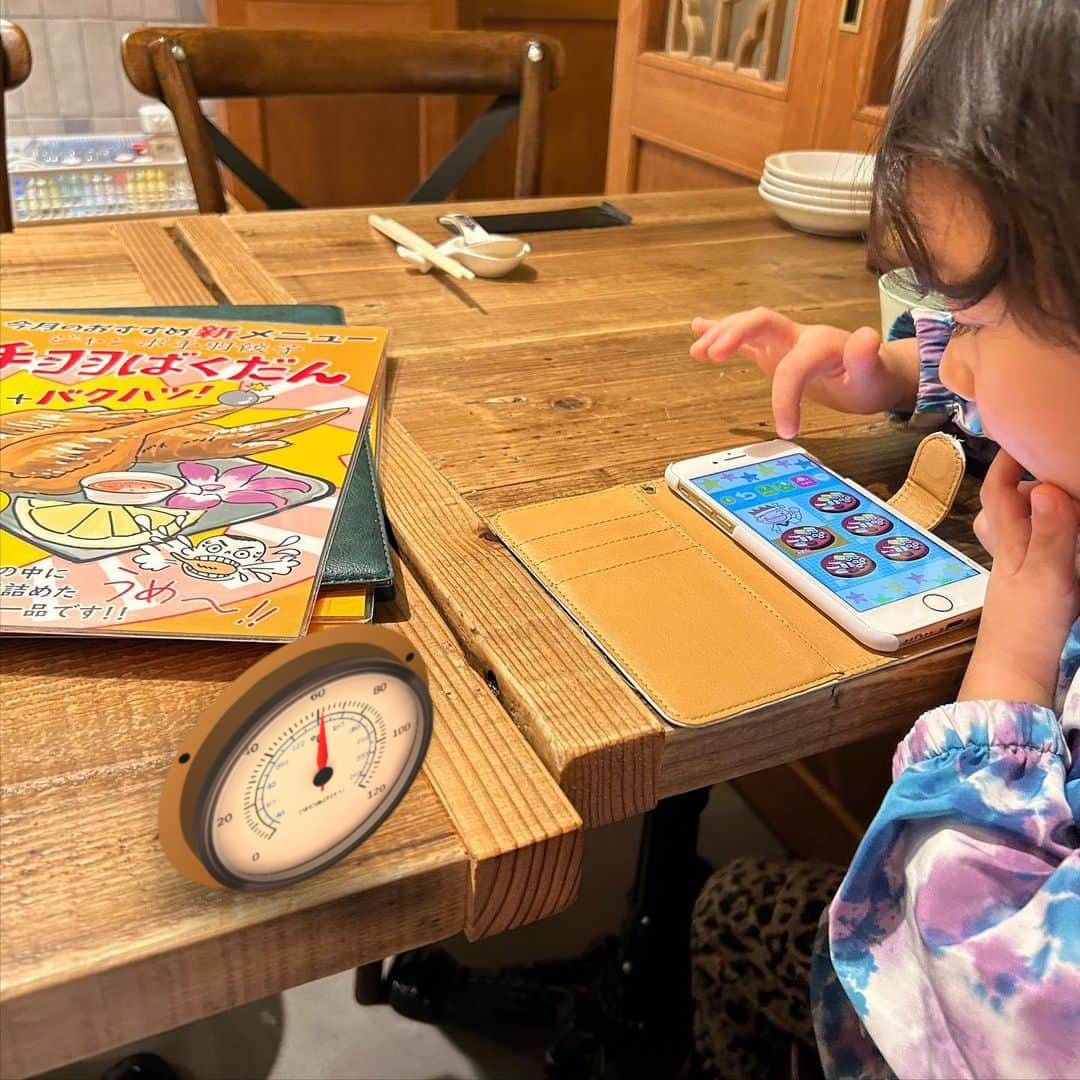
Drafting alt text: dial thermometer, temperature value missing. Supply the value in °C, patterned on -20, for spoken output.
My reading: 60
